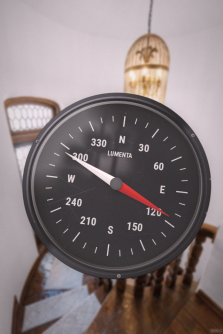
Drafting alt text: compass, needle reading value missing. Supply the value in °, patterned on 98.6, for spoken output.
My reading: 115
